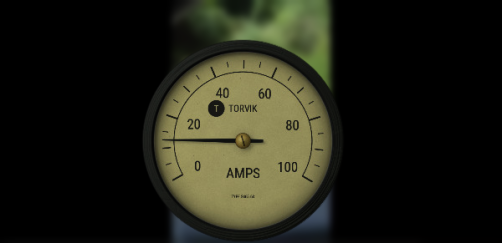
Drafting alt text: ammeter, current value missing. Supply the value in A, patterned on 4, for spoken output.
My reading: 12.5
